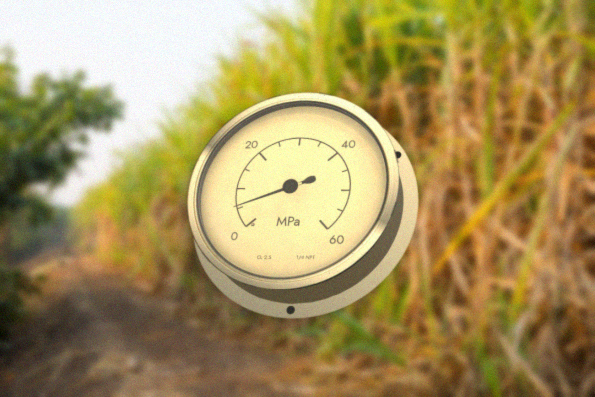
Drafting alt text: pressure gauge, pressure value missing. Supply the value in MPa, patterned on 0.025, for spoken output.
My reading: 5
